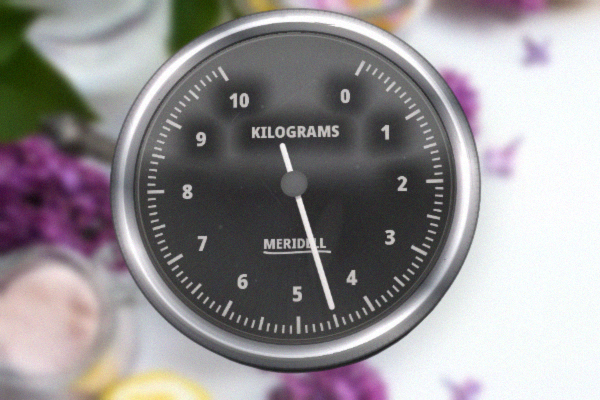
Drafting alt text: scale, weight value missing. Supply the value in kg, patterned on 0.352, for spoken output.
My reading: 4.5
